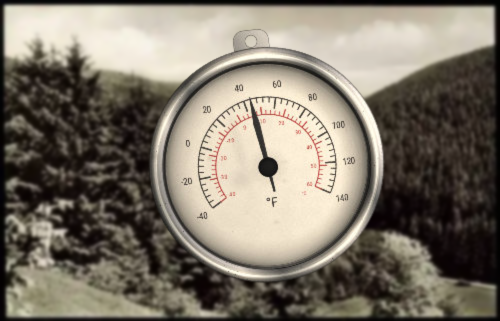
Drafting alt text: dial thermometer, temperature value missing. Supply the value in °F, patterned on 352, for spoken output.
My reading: 44
